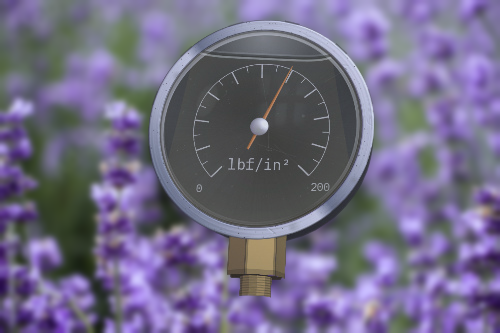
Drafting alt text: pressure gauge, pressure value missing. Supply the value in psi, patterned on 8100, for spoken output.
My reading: 120
